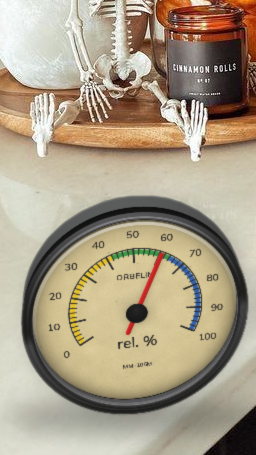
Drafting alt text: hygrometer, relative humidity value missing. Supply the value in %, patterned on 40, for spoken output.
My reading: 60
